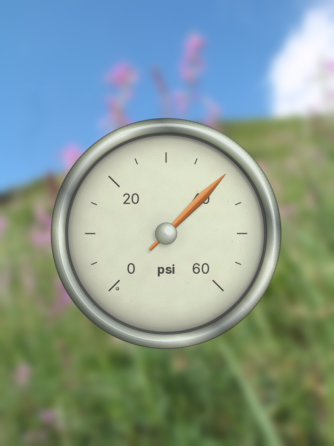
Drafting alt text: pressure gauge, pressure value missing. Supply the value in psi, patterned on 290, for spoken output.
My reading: 40
